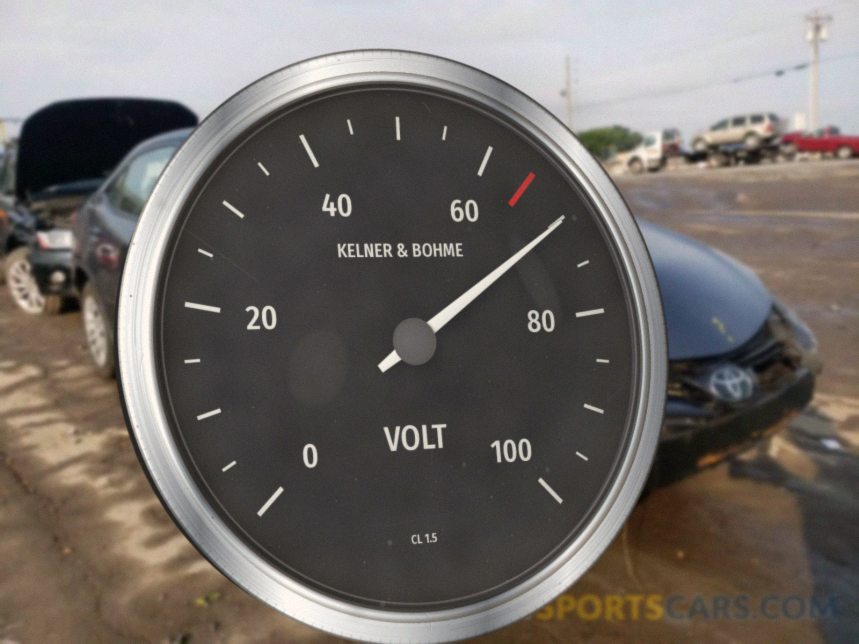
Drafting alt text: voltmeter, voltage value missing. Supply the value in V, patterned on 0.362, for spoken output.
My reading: 70
